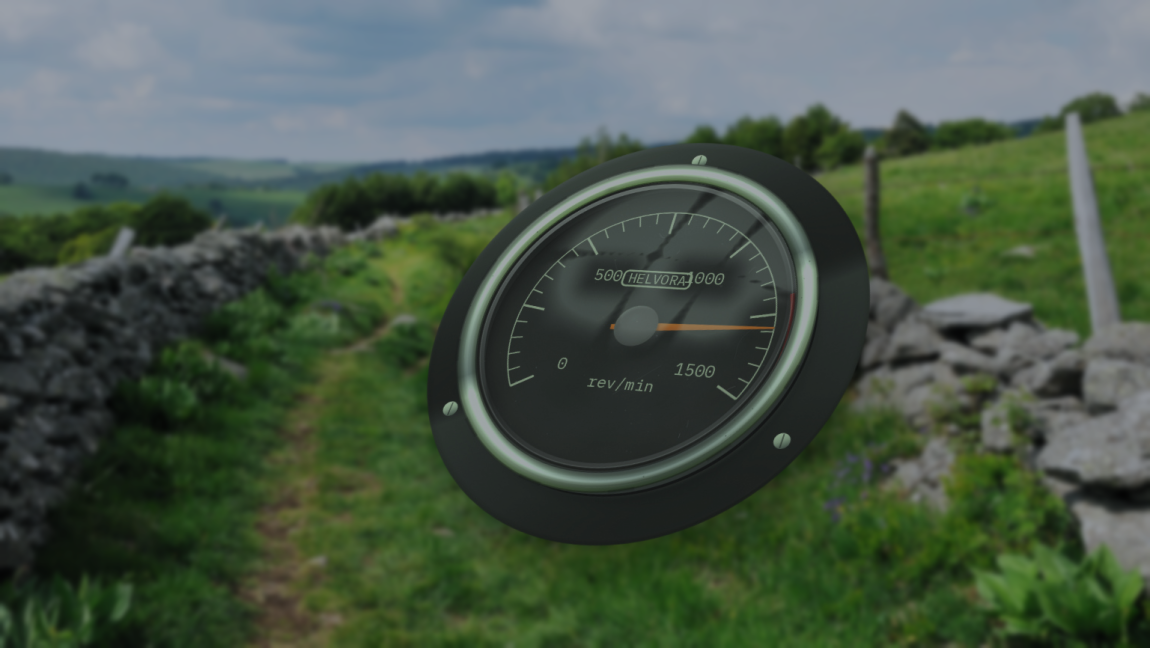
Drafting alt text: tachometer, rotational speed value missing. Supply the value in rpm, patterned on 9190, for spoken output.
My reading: 1300
